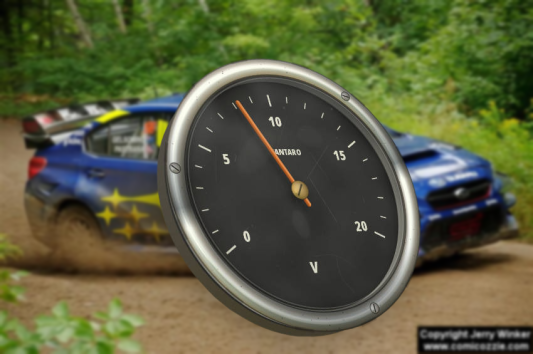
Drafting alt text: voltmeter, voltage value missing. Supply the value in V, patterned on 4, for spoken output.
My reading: 8
